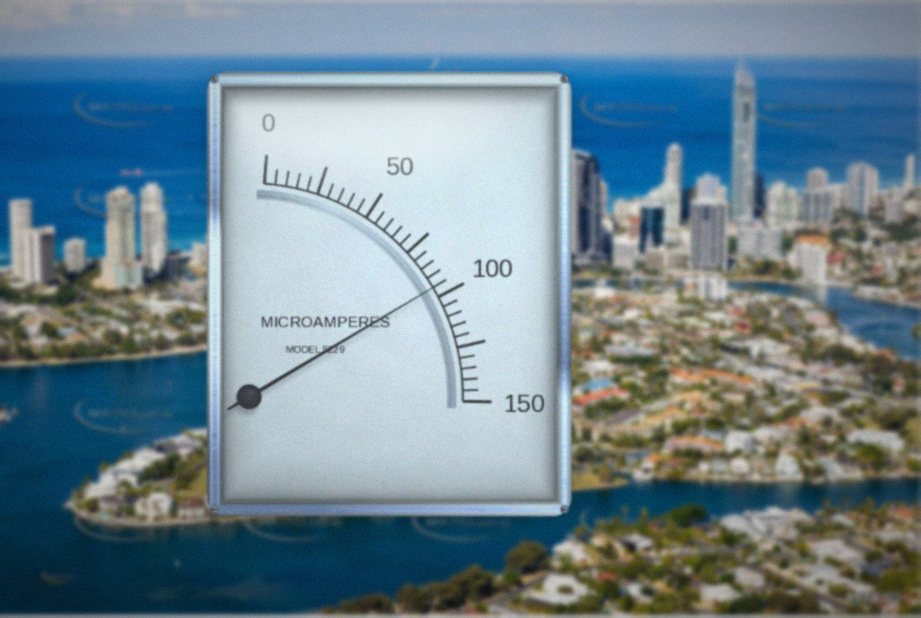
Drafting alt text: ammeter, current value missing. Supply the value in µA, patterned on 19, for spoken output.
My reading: 95
